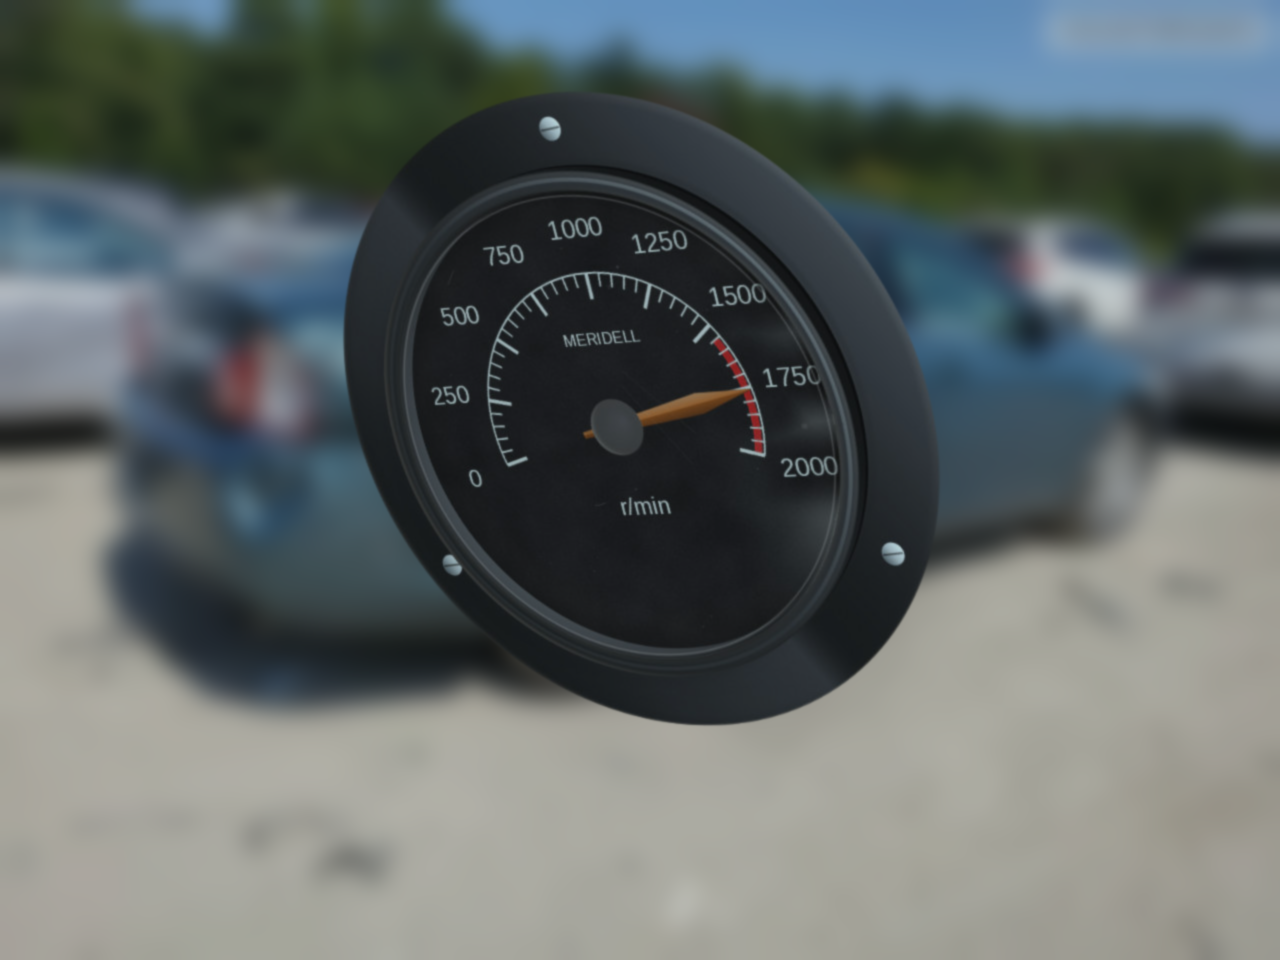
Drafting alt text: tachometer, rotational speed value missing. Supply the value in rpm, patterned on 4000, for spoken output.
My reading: 1750
